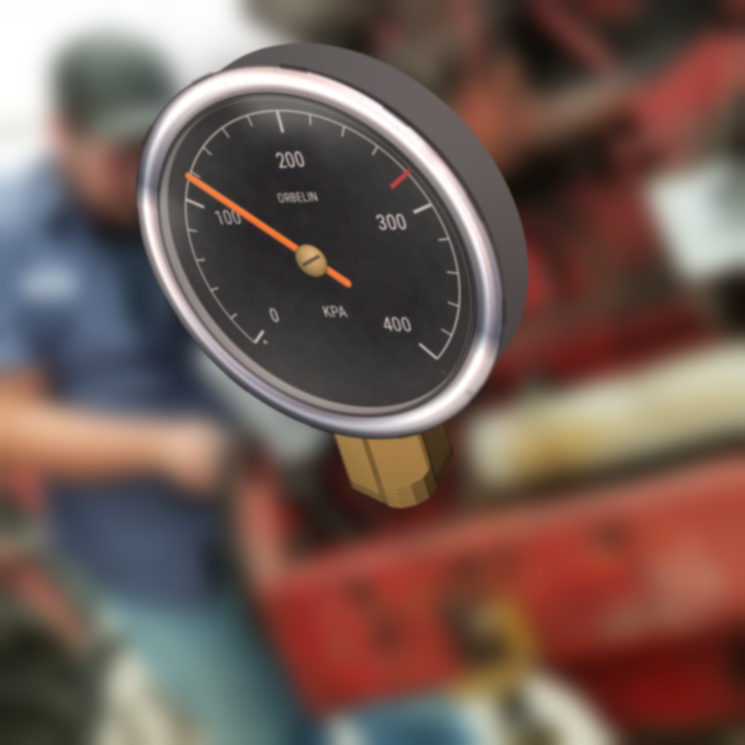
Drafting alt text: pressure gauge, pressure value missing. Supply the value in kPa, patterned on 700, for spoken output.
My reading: 120
